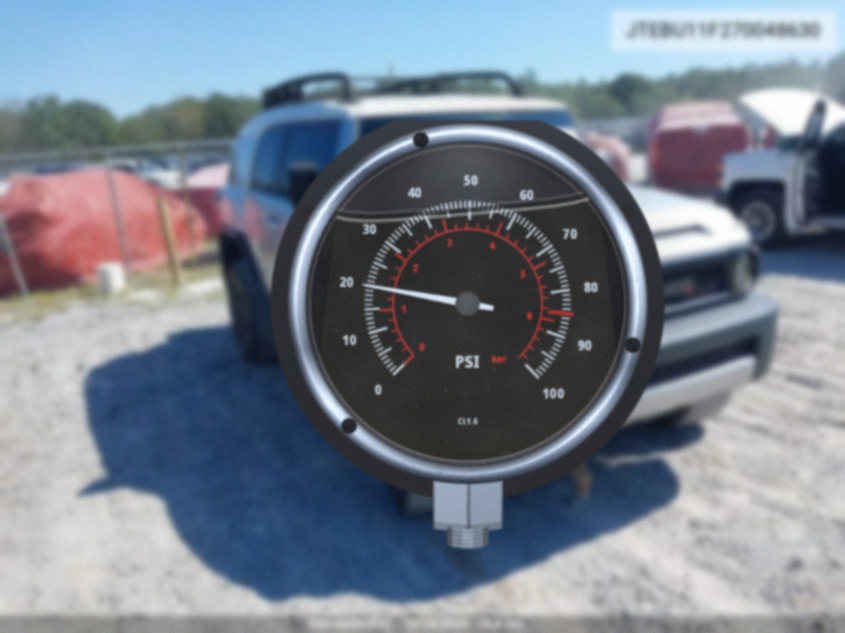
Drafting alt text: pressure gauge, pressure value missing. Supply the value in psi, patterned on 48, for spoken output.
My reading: 20
